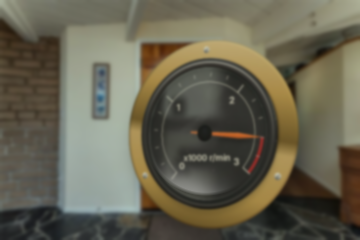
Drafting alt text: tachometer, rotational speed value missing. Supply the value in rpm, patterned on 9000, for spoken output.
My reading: 2600
